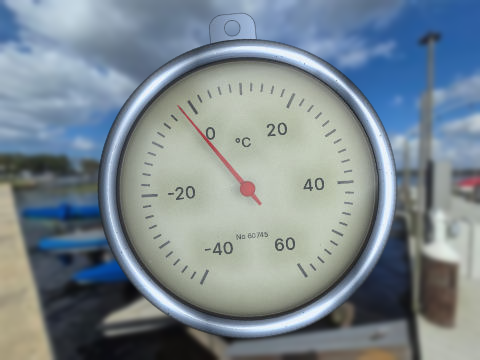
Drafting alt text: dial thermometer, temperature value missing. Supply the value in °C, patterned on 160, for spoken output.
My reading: -2
